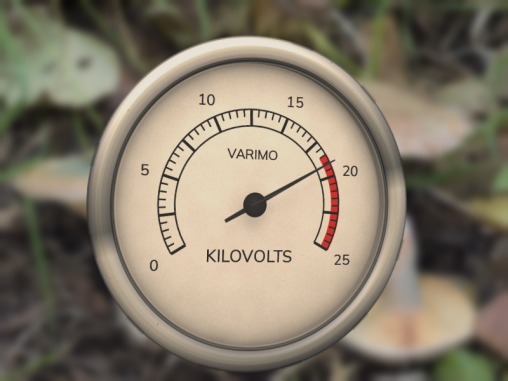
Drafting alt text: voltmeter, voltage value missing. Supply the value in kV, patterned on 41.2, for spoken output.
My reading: 19
